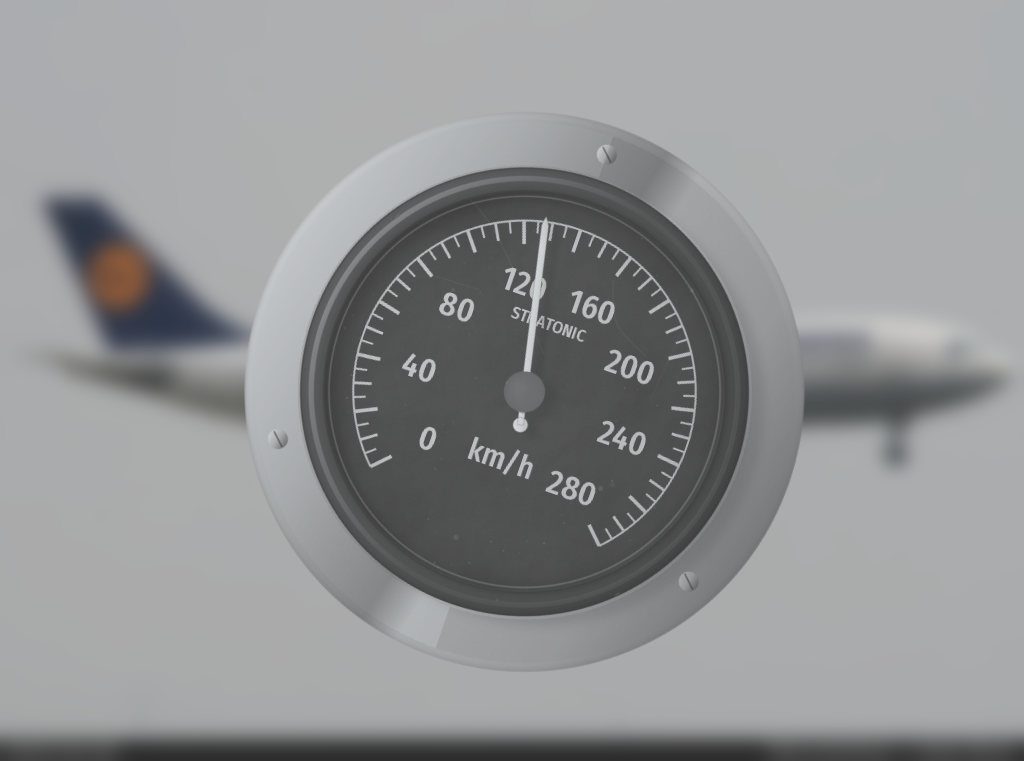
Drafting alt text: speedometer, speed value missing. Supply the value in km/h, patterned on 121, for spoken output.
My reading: 127.5
